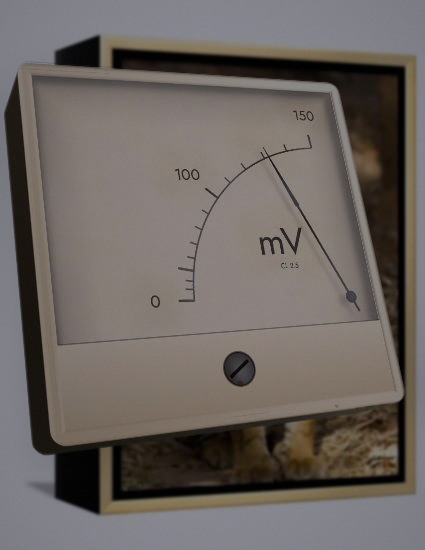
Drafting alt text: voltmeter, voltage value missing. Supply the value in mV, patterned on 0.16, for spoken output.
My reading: 130
